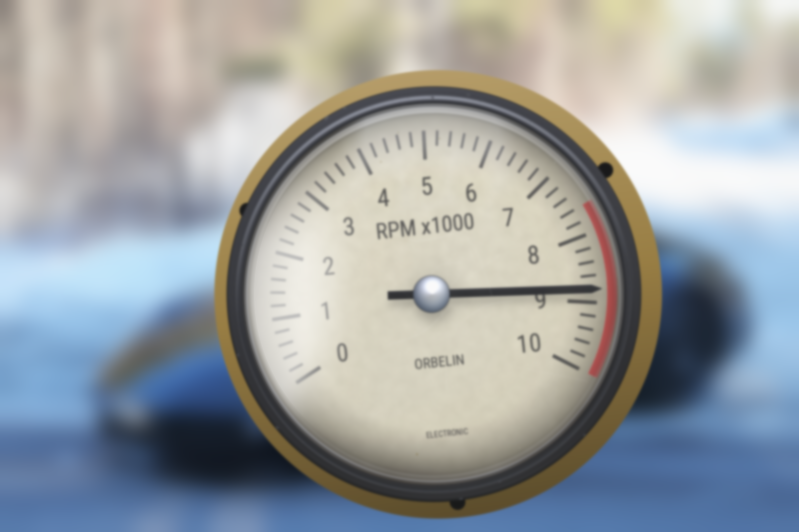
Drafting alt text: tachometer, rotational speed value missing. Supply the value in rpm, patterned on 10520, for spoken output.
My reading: 8800
